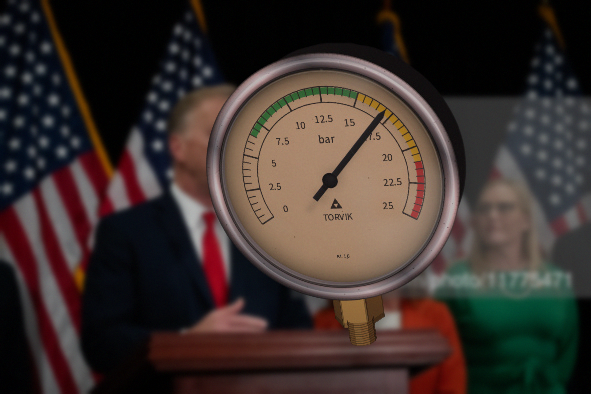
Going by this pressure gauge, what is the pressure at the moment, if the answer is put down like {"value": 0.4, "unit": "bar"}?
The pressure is {"value": 17, "unit": "bar"}
